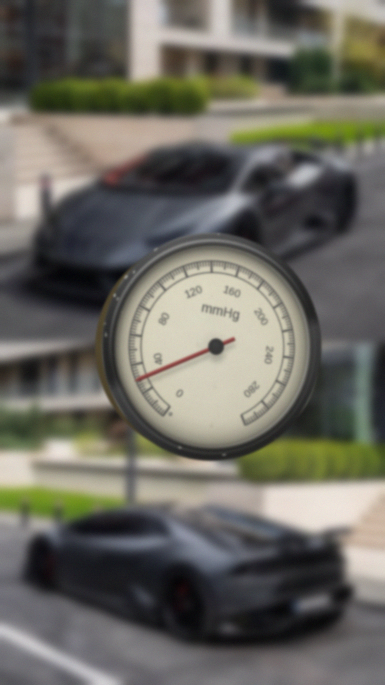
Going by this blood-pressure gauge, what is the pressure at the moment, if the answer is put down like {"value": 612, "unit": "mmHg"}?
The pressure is {"value": 30, "unit": "mmHg"}
